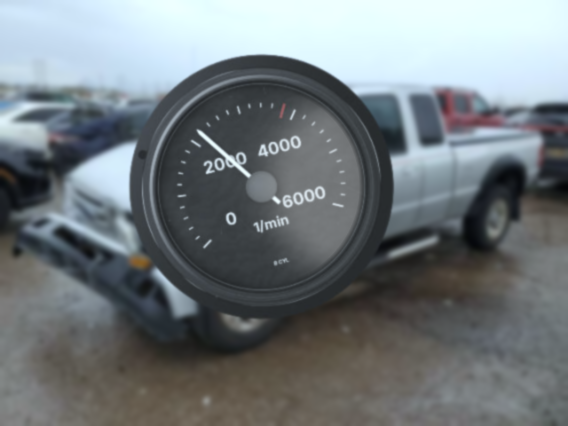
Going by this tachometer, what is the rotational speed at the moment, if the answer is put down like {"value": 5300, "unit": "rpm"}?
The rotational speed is {"value": 2200, "unit": "rpm"}
